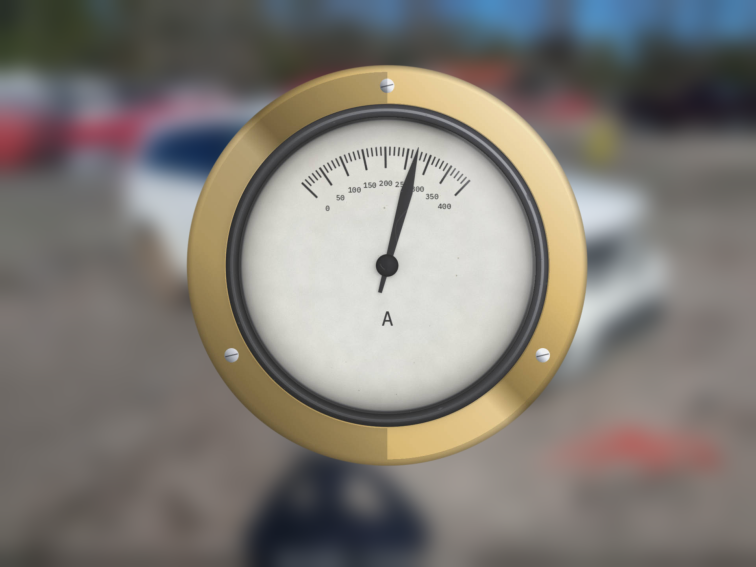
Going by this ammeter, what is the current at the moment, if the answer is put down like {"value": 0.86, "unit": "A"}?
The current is {"value": 270, "unit": "A"}
